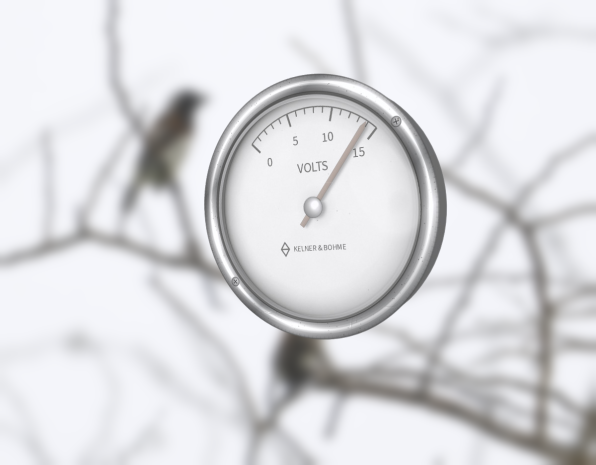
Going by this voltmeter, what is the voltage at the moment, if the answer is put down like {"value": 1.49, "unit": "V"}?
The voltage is {"value": 14, "unit": "V"}
